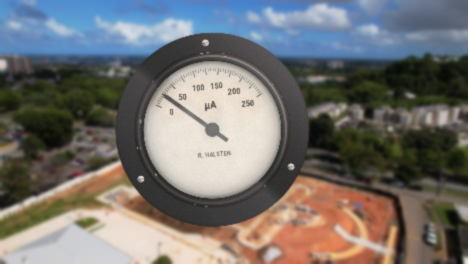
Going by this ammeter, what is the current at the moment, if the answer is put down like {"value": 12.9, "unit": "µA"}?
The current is {"value": 25, "unit": "µA"}
